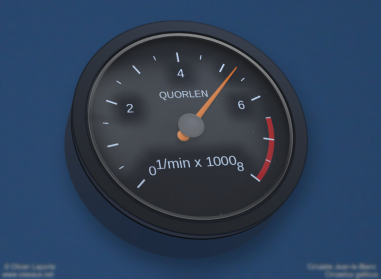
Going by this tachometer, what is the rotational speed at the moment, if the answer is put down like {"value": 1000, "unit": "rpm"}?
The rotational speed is {"value": 5250, "unit": "rpm"}
